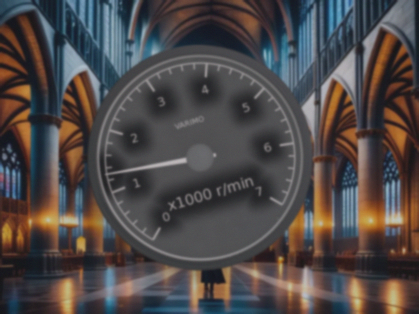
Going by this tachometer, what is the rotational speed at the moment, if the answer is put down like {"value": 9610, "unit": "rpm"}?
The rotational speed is {"value": 1300, "unit": "rpm"}
